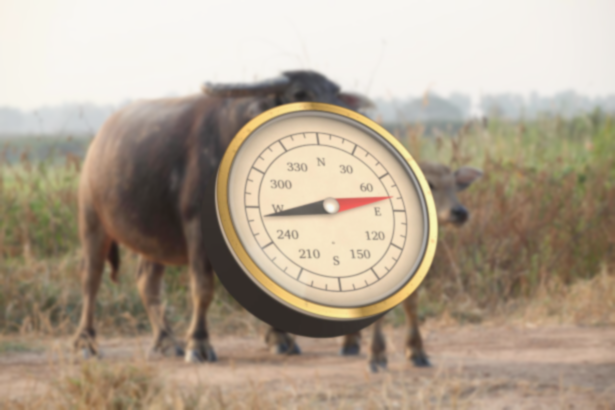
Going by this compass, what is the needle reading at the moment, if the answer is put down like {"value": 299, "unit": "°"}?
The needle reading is {"value": 80, "unit": "°"}
